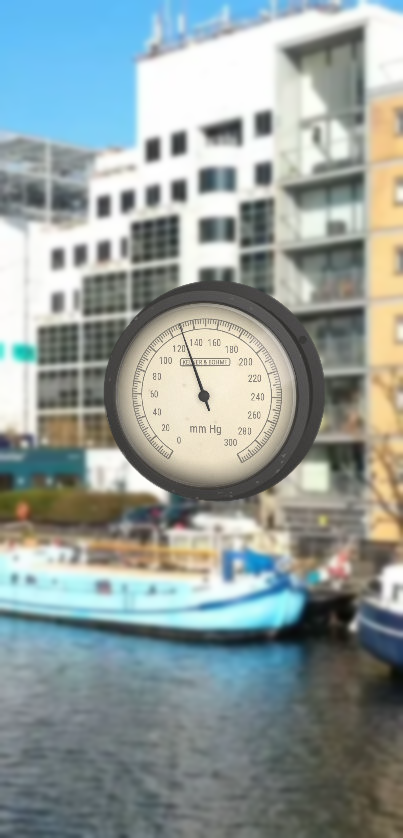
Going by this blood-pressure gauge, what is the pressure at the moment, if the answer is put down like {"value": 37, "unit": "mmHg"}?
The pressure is {"value": 130, "unit": "mmHg"}
